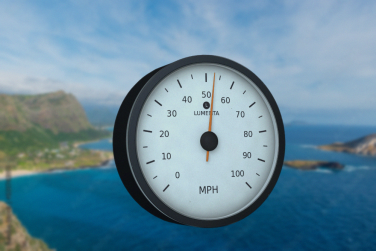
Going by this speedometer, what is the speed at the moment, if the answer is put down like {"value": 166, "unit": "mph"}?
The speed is {"value": 52.5, "unit": "mph"}
